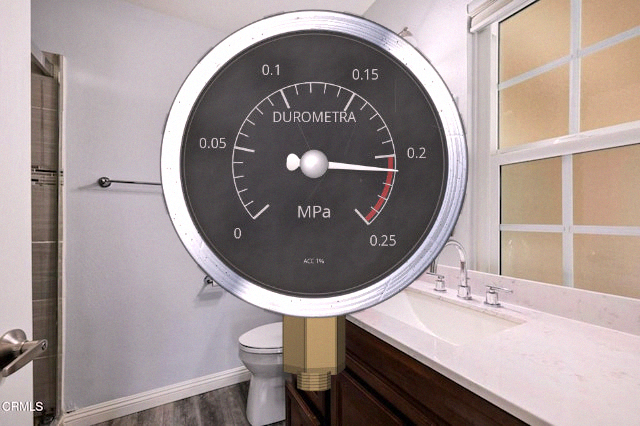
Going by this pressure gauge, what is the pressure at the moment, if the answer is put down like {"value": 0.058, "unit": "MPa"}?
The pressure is {"value": 0.21, "unit": "MPa"}
